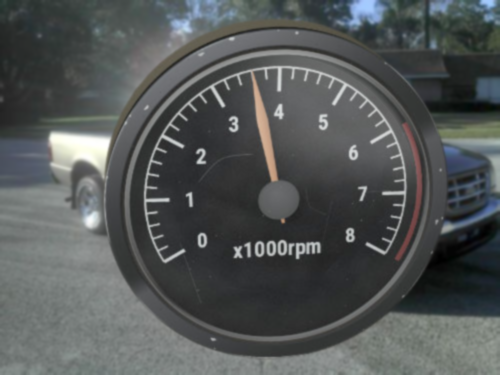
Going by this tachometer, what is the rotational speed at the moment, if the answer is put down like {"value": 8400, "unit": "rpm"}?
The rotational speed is {"value": 3600, "unit": "rpm"}
